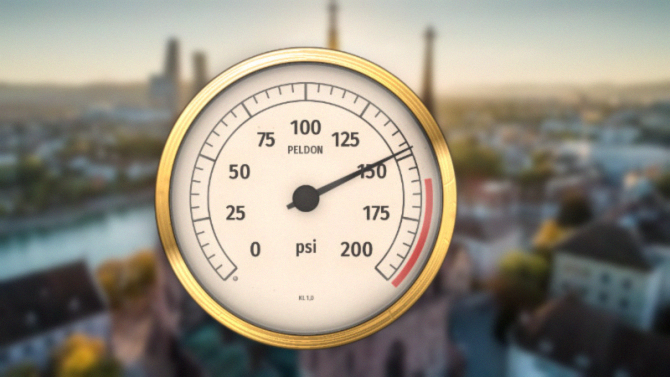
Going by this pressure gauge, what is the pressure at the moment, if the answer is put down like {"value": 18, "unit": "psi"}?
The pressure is {"value": 147.5, "unit": "psi"}
